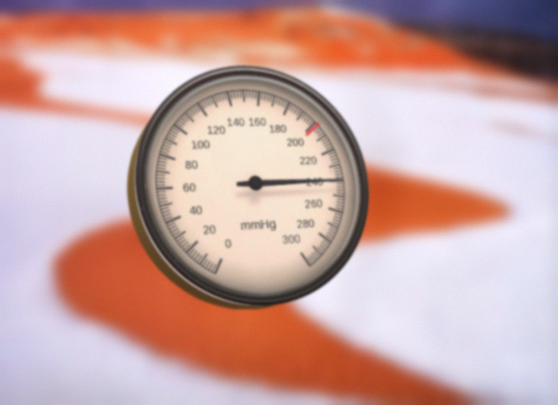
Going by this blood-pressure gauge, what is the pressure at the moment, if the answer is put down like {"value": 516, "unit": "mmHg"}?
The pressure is {"value": 240, "unit": "mmHg"}
